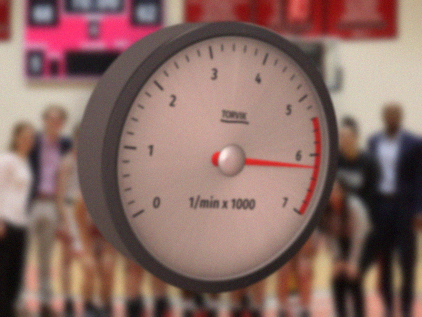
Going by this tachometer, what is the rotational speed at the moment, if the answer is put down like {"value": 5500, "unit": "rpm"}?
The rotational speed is {"value": 6200, "unit": "rpm"}
